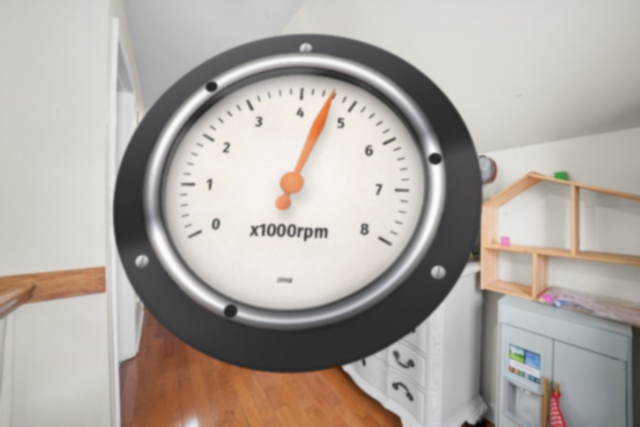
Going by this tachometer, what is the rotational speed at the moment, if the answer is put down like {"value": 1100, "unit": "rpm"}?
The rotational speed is {"value": 4600, "unit": "rpm"}
